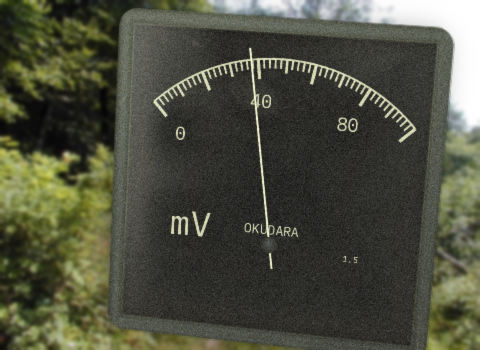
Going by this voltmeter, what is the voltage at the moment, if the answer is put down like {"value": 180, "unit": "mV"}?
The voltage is {"value": 38, "unit": "mV"}
